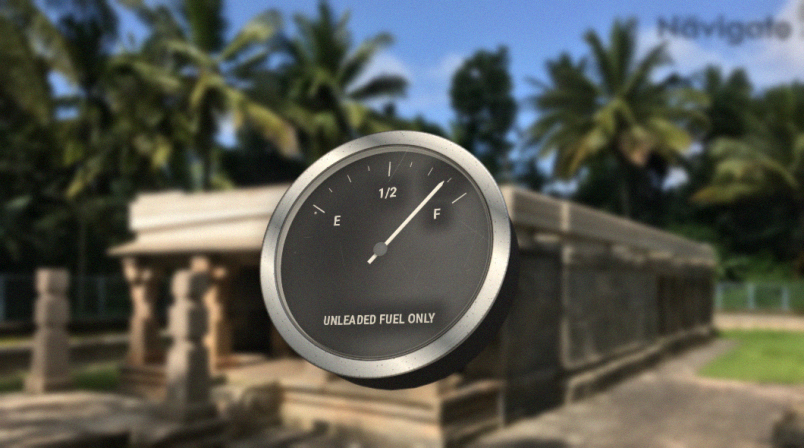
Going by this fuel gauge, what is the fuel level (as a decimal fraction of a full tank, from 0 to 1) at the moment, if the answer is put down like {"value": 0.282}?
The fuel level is {"value": 0.875}
